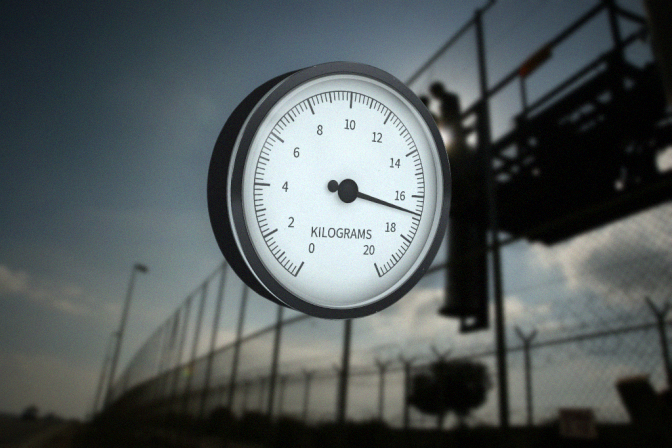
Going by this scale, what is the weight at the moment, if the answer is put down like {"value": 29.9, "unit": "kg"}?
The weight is {"value": 16.8, "unit": "kg"}
